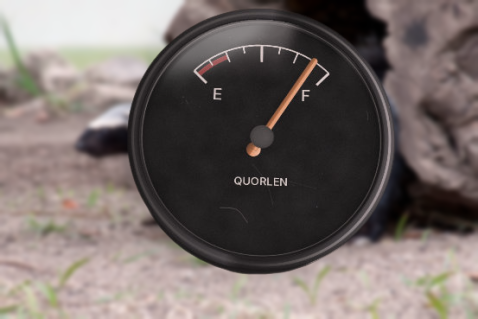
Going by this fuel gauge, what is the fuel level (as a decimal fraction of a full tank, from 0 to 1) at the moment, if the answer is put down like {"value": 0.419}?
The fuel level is {"value": 0.875}
